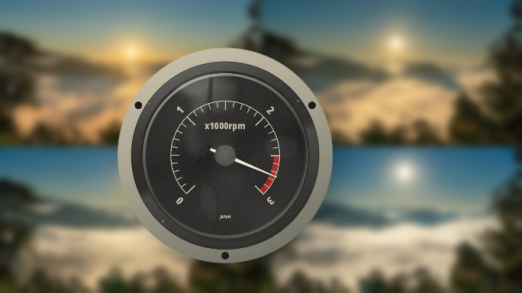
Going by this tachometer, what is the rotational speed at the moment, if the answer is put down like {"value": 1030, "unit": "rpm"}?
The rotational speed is {"value": 2750, "unit": "rpm"}
